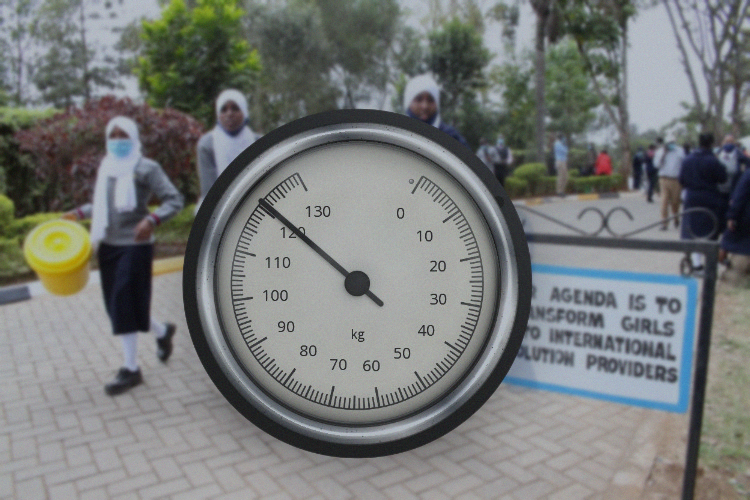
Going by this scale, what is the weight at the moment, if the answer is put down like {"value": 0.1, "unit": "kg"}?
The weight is {"value": 121, "unit": "kg"}
